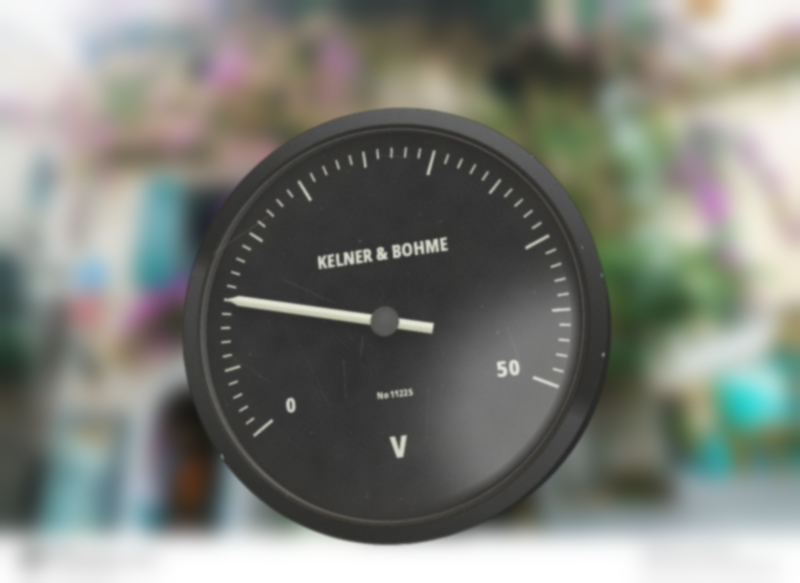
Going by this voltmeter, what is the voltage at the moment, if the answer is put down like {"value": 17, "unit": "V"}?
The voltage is {"value": 10, "unit": "V"}
